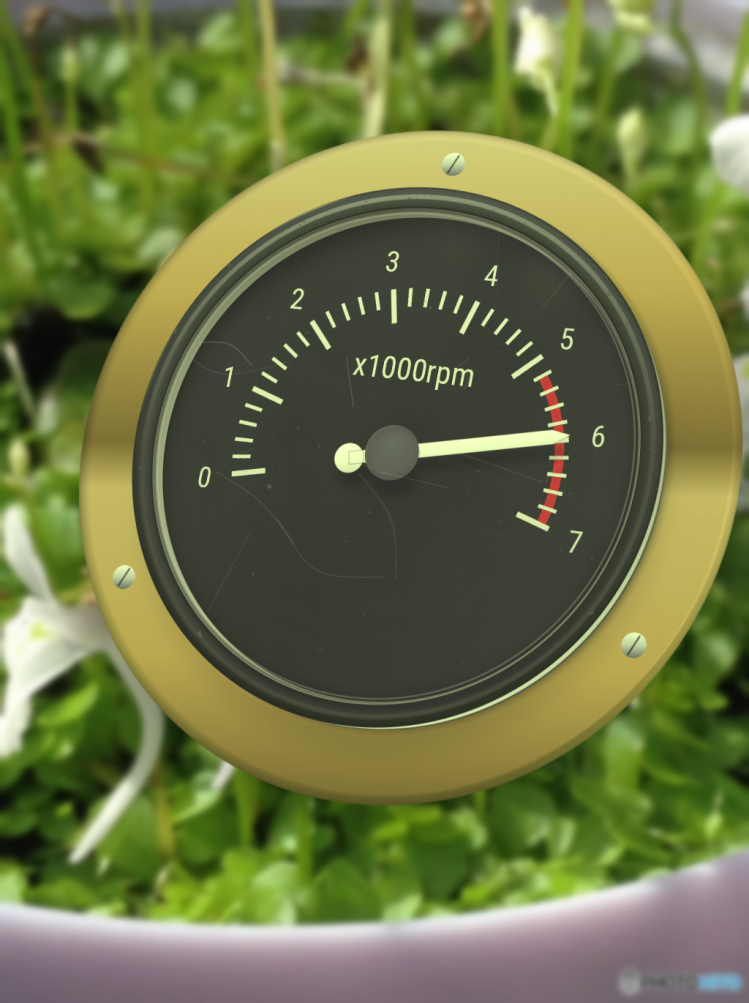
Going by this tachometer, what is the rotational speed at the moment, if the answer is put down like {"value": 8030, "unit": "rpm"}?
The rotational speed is {"value": 6000, "unit": "rpm"}
